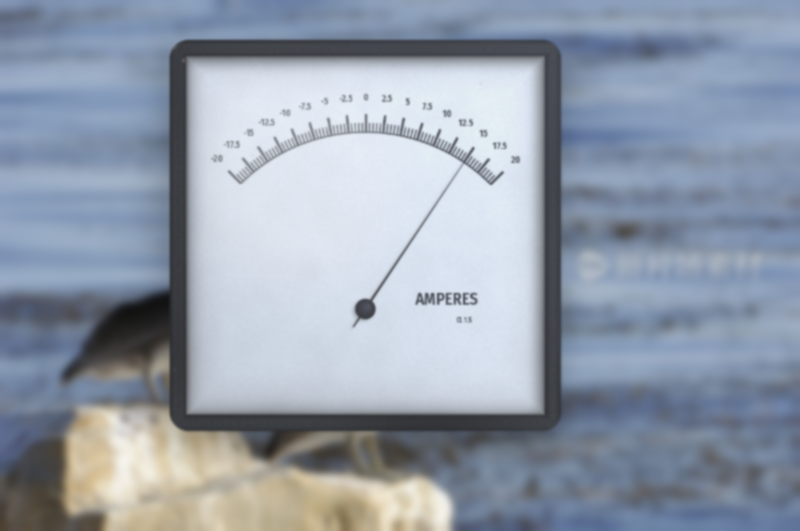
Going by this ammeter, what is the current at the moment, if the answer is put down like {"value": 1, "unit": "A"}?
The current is {"value": 15, "unit": "A"}
